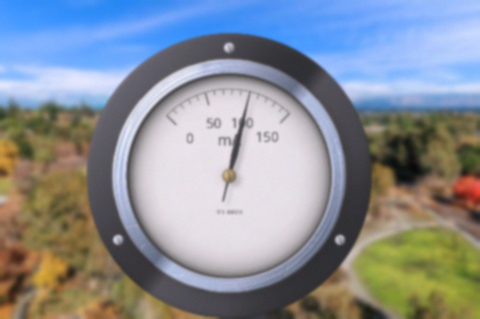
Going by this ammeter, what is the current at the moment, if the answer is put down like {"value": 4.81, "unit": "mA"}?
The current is {"value": 100, "unit": "mA"}
